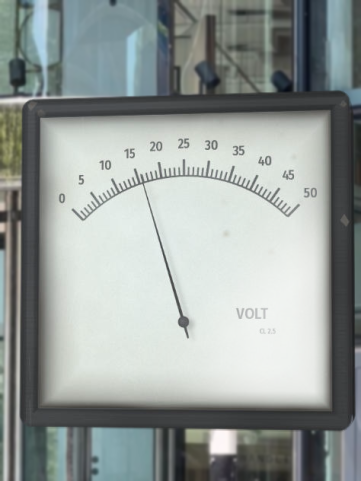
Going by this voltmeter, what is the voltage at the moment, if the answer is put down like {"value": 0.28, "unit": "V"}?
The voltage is {"value": 16, "unit": "V"}
